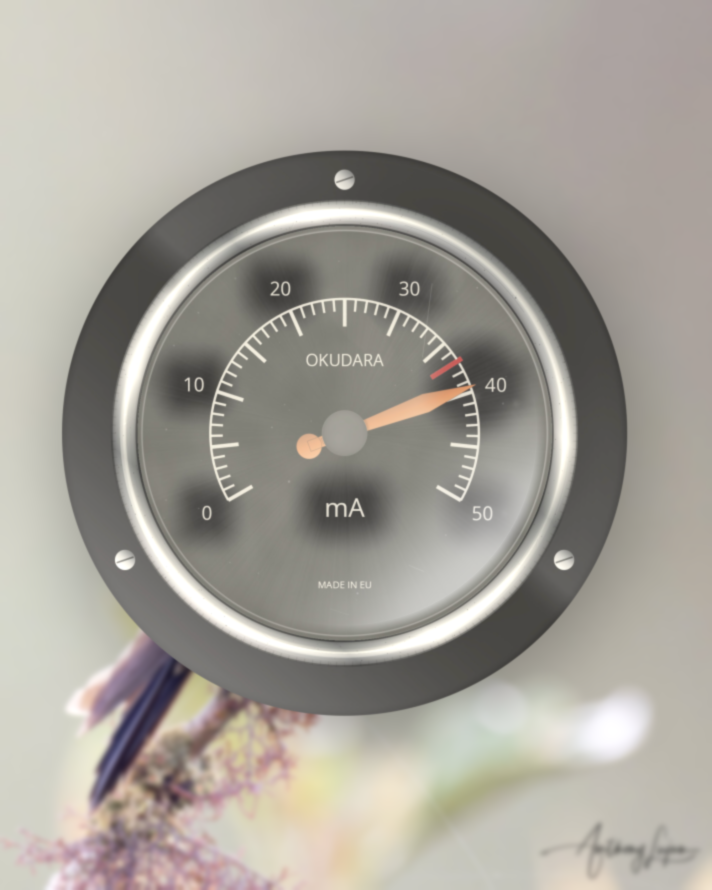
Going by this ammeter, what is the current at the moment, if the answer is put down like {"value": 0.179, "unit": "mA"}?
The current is {"value": 39.5, "unit": "mA"}
